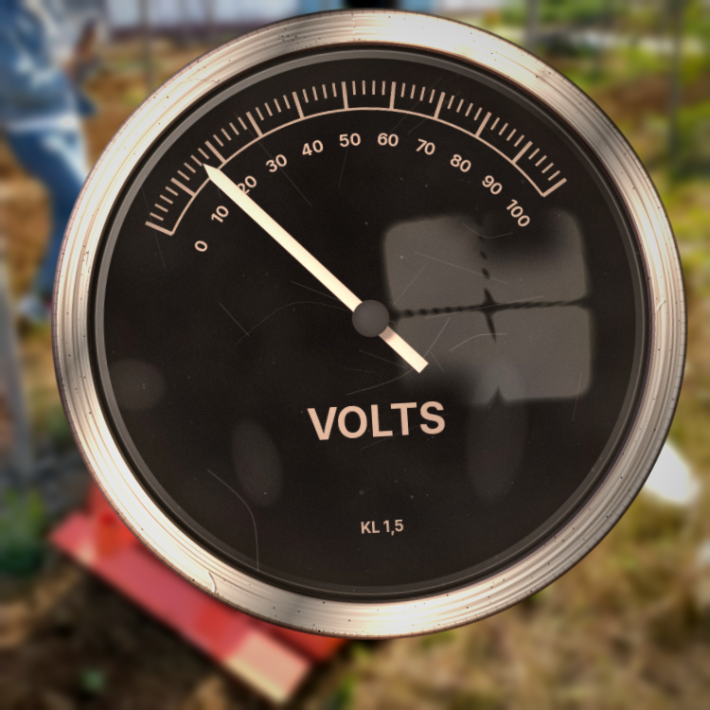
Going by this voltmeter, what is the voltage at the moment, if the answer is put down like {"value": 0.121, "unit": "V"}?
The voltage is {"value": 16, "unit": "V"}
